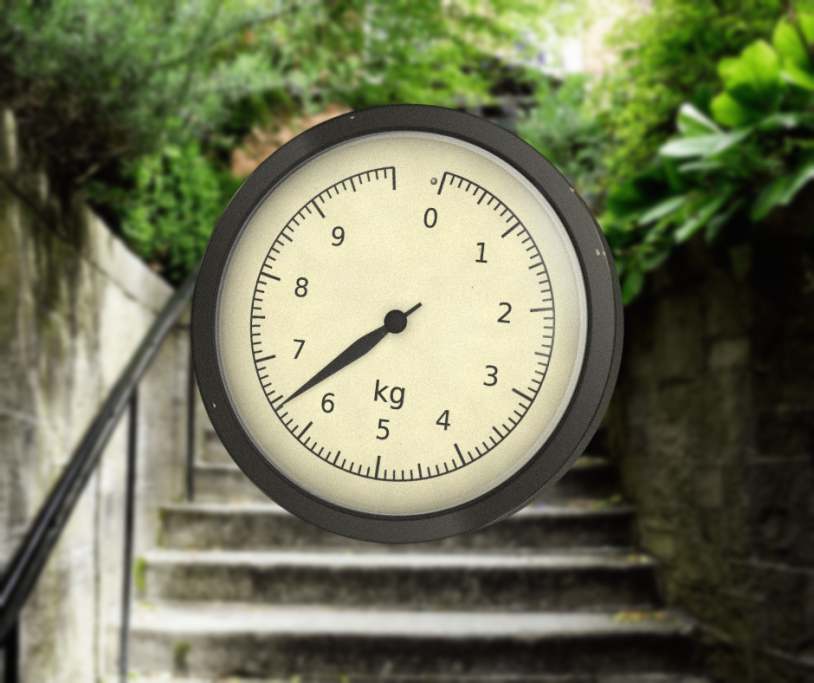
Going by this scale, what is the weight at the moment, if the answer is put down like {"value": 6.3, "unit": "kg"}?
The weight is {"value": 6.4, "unit": "kg"}
